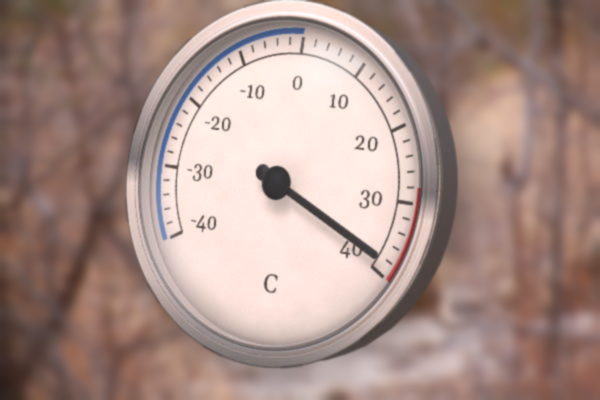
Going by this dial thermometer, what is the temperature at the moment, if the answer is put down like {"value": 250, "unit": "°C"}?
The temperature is {"value": 38, "unit": "°C"}
